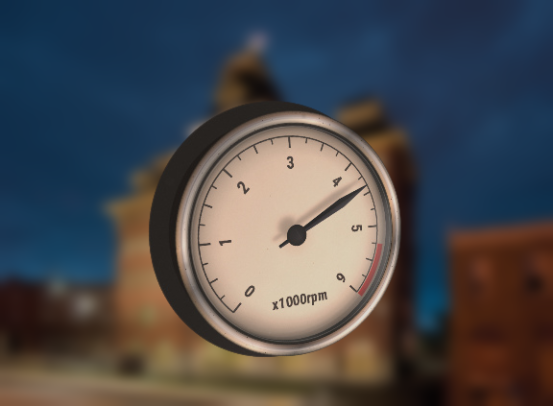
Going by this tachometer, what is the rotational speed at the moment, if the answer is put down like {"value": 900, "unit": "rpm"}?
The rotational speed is {"value": 4375, "unit": "rpm"}
